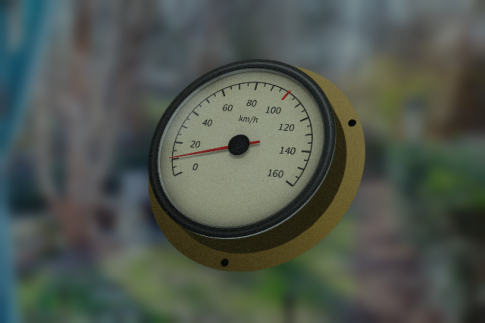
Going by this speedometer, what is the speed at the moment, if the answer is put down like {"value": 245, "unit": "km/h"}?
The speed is {"value": 10, "unit": "km/h"}
